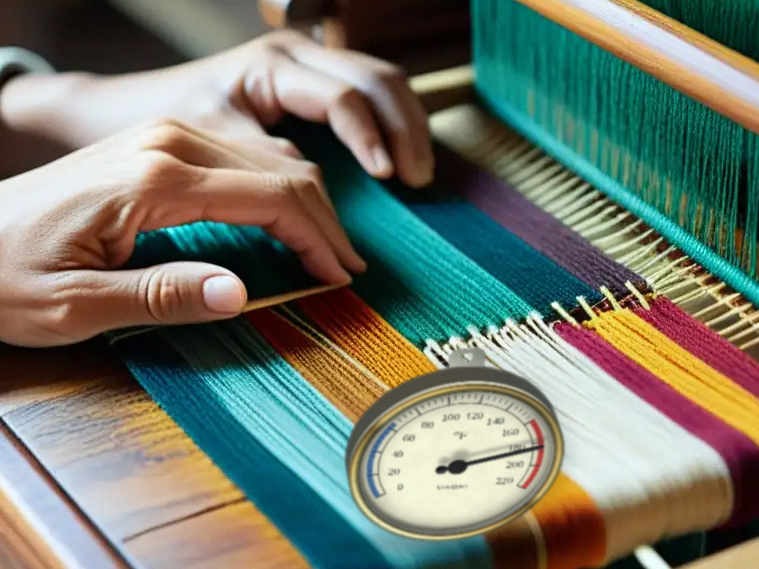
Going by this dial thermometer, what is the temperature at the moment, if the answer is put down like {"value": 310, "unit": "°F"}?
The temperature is {"value": 180, "unit": "°F"}
